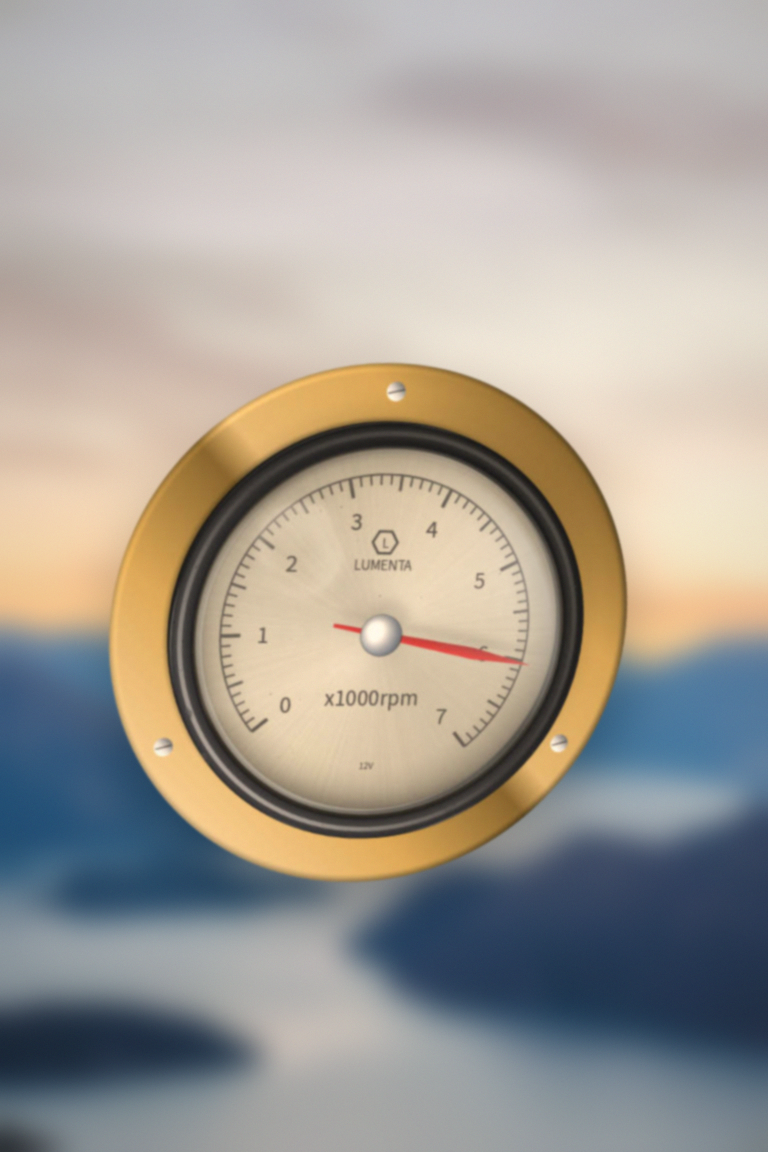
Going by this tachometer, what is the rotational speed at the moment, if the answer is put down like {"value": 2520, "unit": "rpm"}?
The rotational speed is {"value": 6000, "unit": "rpm"}
